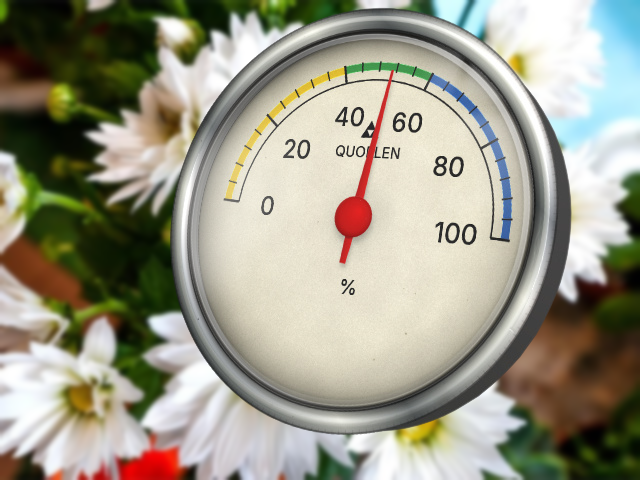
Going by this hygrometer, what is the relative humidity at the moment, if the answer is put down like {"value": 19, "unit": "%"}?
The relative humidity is {"value": 52, "unit": "%"}
